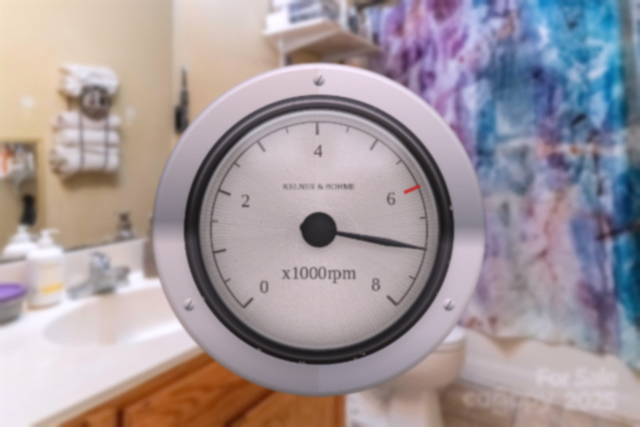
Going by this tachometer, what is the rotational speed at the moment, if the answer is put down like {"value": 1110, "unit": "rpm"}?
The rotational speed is {"value": 7000, "unit": "rpm"}
